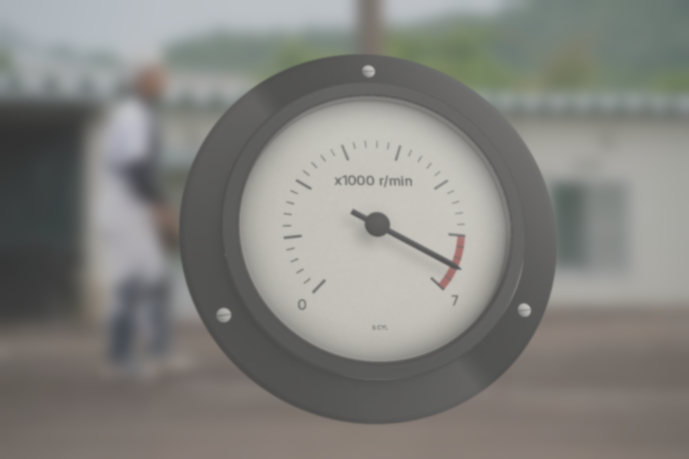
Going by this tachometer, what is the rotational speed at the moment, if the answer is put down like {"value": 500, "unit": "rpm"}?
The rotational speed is {"value": 6600, "unit": "rpm"}
